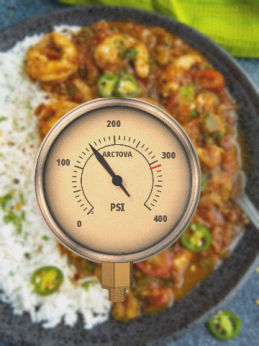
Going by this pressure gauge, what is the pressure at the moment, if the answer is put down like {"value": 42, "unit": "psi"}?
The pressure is {"value": 150, "unit": "psi"}
